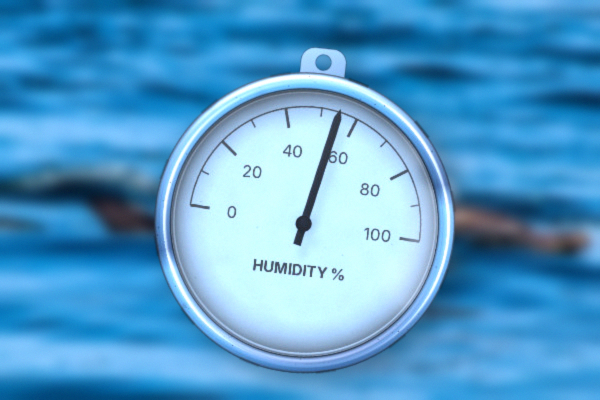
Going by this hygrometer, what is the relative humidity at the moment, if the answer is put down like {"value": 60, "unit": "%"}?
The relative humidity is {"value": 55, "unit": "%"}
